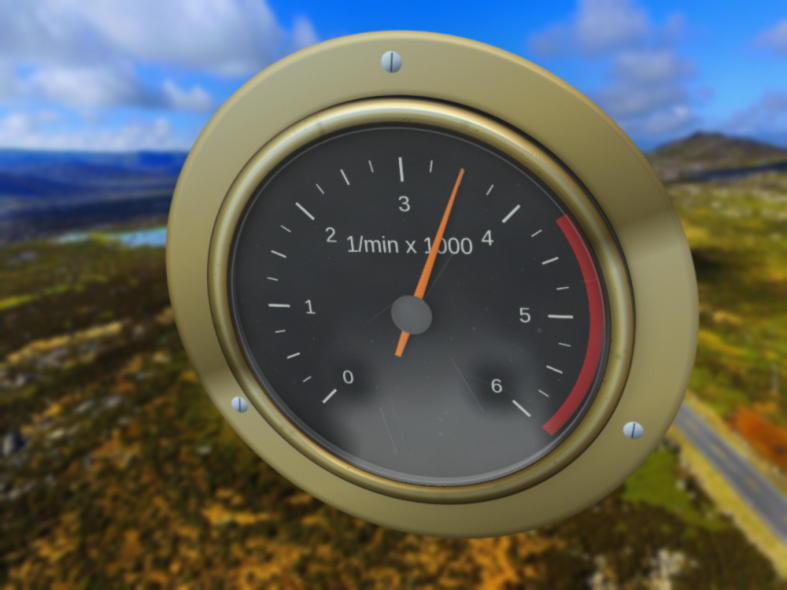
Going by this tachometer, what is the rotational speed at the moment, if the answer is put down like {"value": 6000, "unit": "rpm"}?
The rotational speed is {"value": 3500, "unit": "rpm"}
